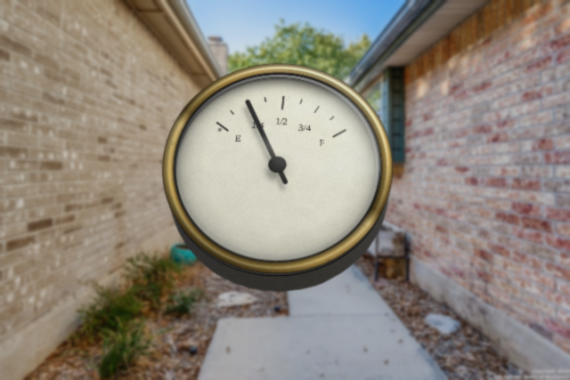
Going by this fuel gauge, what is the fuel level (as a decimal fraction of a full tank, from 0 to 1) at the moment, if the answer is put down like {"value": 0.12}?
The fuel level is {"value": 0.25}
